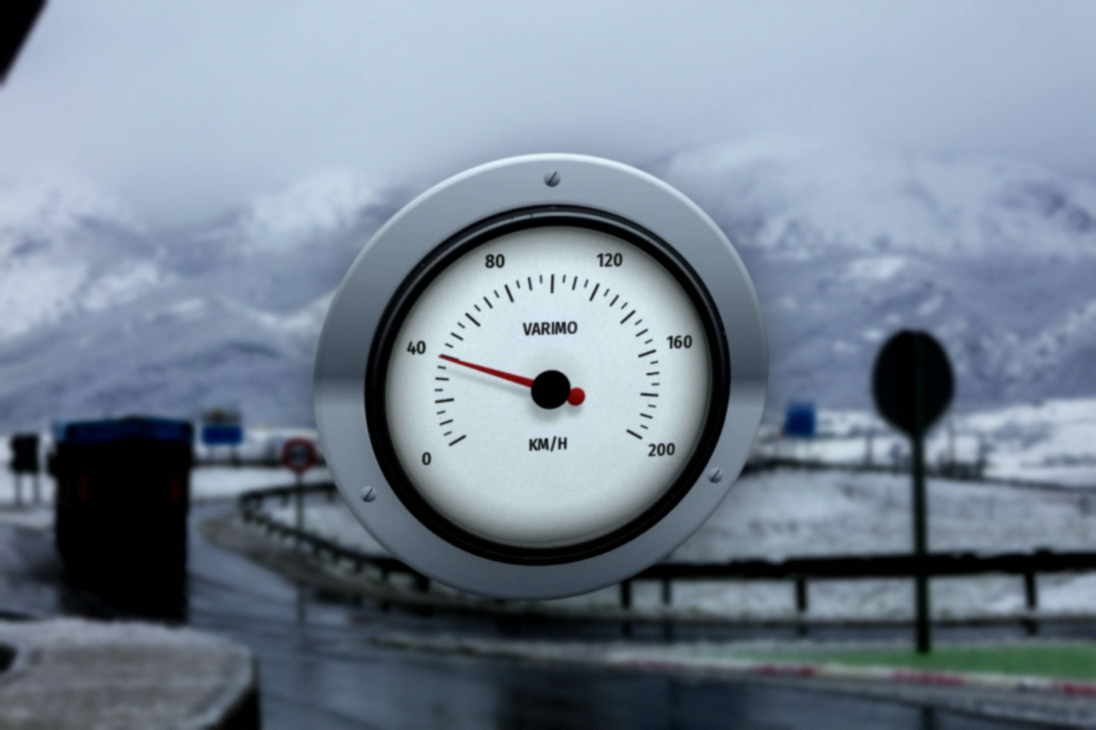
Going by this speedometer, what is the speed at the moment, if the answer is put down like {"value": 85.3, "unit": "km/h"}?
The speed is {"value": 40, "unit": "km/h"}
